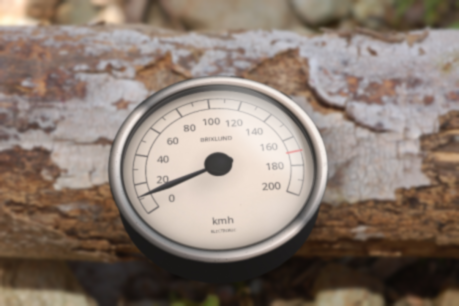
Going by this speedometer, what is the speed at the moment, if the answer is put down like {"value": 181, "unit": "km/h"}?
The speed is {"value": 10, "unit": "km/h"}
